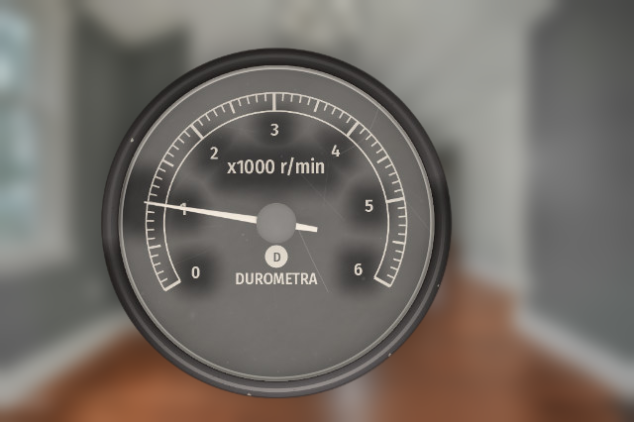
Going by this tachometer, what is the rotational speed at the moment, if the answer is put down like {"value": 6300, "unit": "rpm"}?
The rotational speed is {"value": 1000, "unit": "rpm"}
